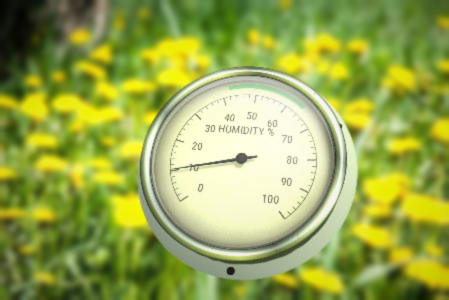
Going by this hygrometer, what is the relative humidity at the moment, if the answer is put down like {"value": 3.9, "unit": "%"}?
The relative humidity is {"value": 10, "unit": "%"}
